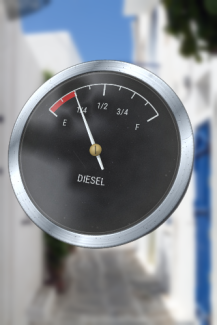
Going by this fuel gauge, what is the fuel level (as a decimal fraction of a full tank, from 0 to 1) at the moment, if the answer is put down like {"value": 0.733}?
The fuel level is {"value": 0.25}
